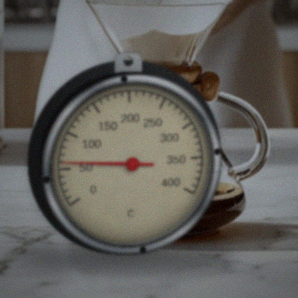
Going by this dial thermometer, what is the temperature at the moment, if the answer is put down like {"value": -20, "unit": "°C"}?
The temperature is {"value": 60, "unit": "°C"}
